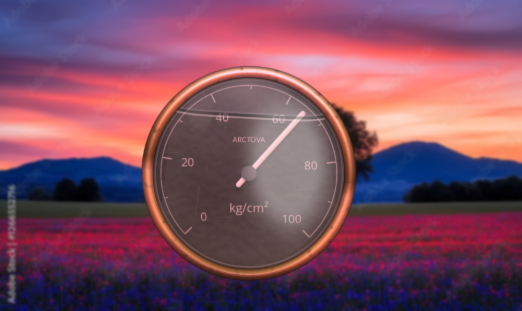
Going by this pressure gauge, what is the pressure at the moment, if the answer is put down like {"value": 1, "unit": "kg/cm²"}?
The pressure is {"value": 65, "unit": "kg/cm²"}
